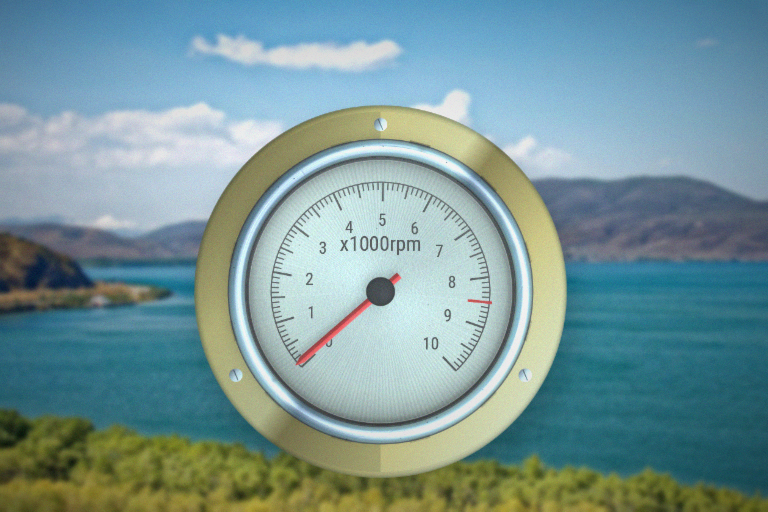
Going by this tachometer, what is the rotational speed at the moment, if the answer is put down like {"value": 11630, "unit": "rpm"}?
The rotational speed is {"value": 100, "unit": "rpm"}
